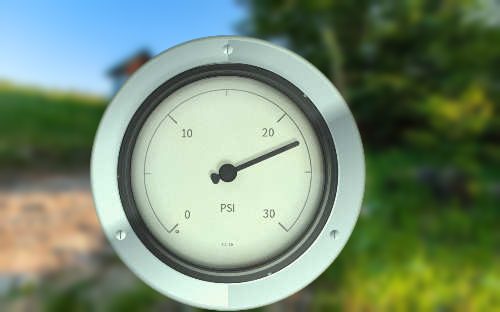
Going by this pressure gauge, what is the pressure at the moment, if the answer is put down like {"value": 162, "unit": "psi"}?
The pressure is {"value": 22.5, "unit": "psi"}
